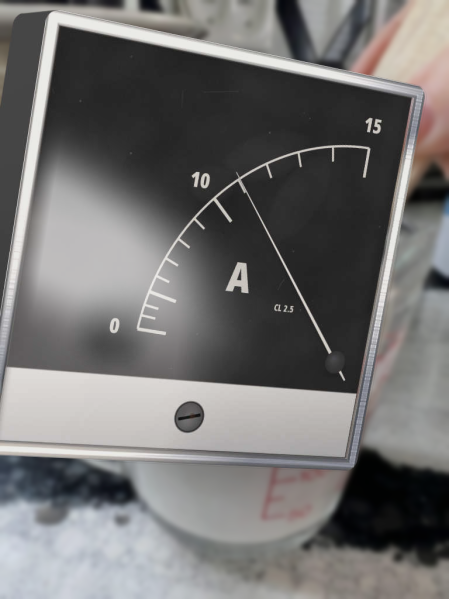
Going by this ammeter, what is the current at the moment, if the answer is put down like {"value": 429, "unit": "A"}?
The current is {"value": 11, "unit": "A"}
